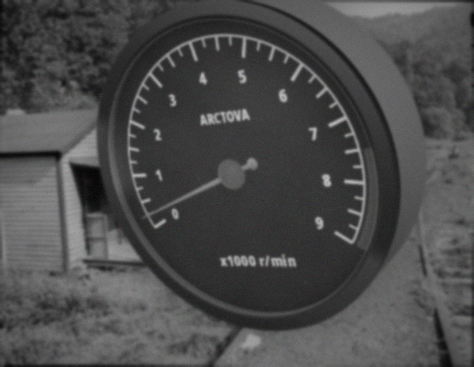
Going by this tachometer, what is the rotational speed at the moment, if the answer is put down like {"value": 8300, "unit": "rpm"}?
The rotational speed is {"value": 250, "unit": "rpm"}
